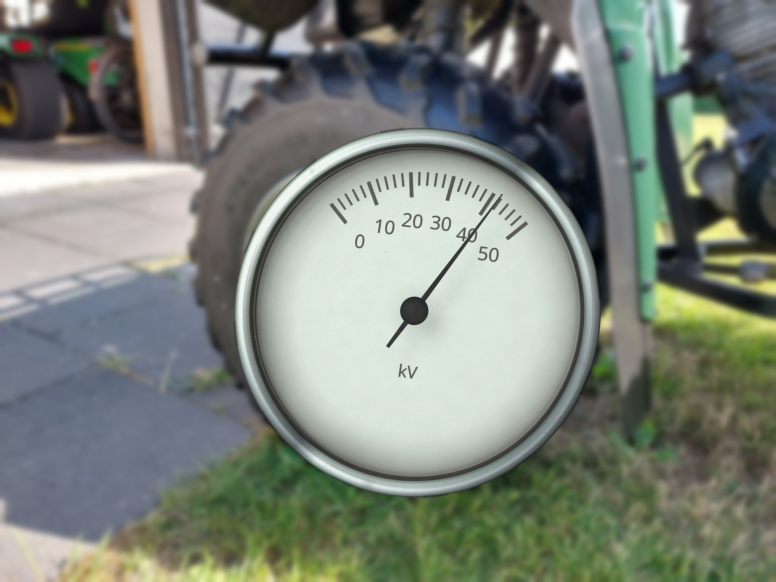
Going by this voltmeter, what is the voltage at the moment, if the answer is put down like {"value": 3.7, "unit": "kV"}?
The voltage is {"value": 42, "unit": "kV"}
